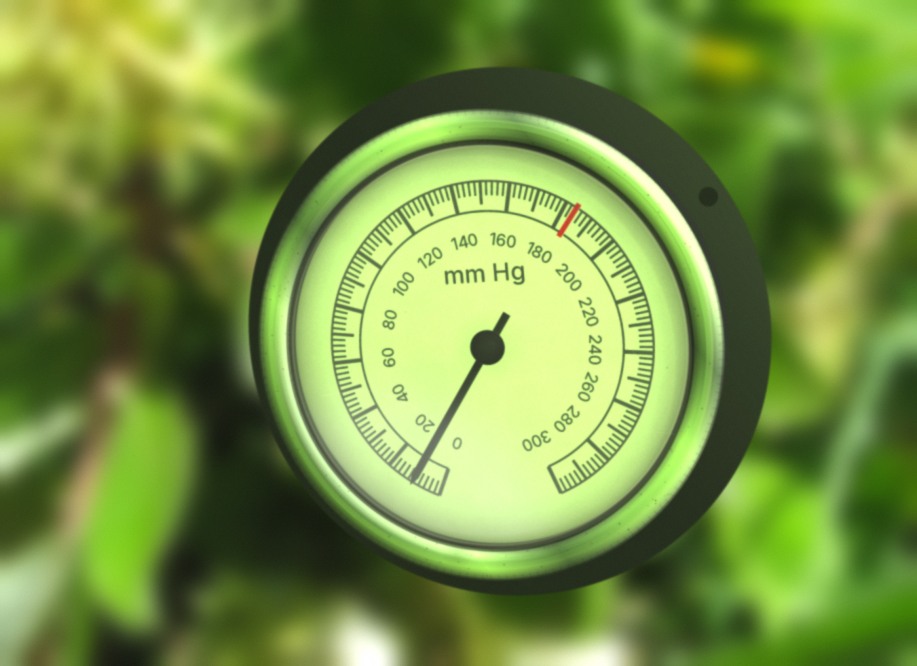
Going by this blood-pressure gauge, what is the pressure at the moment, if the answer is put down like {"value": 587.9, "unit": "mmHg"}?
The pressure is {"value": 10, "unit": "mmHg"}
